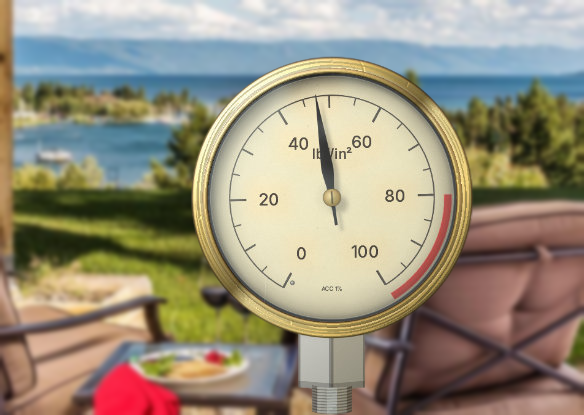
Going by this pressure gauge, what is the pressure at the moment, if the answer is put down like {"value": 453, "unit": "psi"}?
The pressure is {"value": 47.5, "unit": "psi"}
